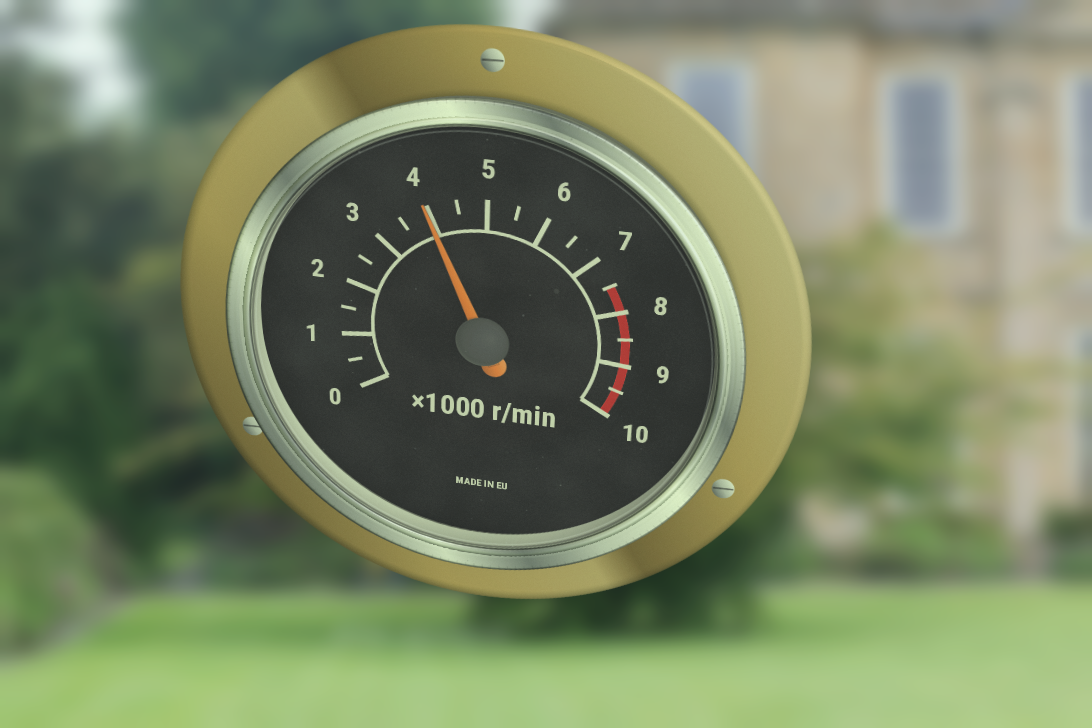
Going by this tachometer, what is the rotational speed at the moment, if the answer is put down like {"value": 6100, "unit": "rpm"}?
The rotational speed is {"value": 4000, "unit": "rpm"}
